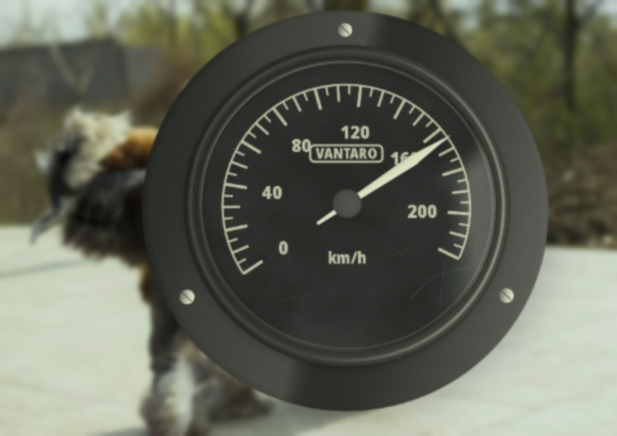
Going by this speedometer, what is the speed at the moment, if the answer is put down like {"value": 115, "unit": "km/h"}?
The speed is {"value": 165, "unit": "km/h"}
